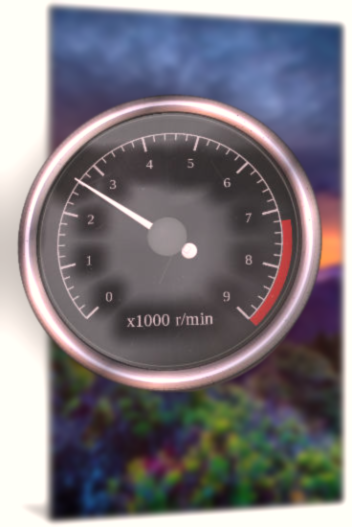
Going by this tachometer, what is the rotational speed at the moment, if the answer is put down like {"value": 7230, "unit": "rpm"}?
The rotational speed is {"value": 2600, "unit": "rpm"}
